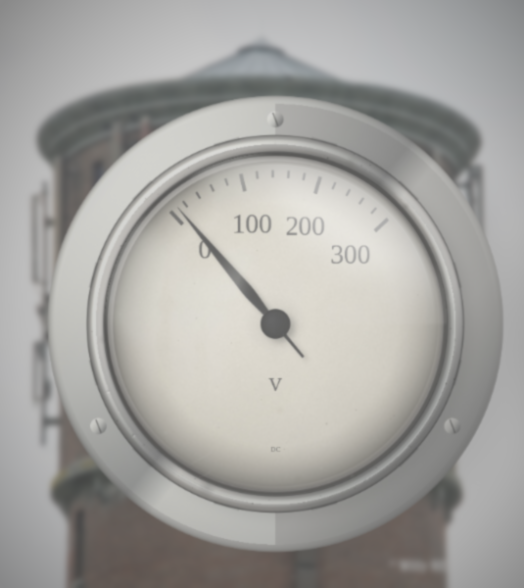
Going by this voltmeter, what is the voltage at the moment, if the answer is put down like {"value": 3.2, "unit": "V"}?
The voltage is {"value": 10, "unit": "V"}
